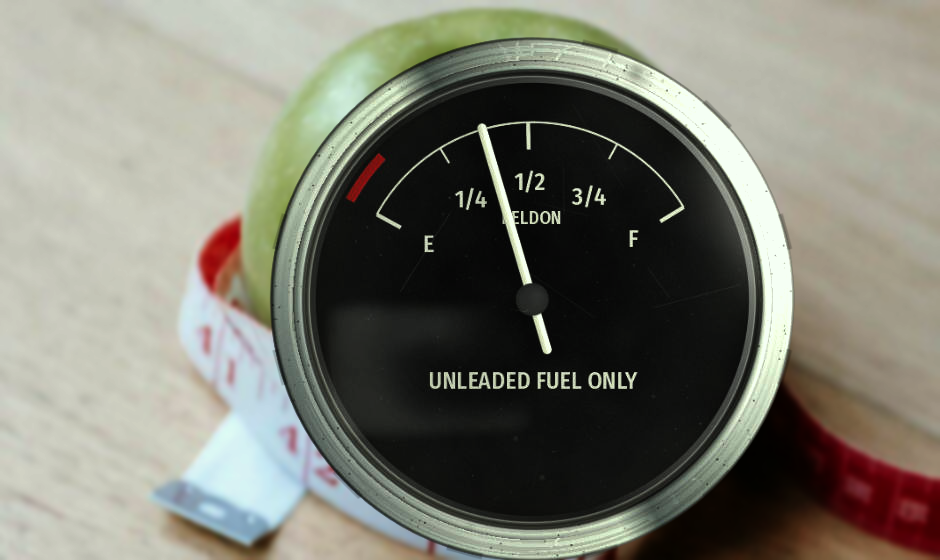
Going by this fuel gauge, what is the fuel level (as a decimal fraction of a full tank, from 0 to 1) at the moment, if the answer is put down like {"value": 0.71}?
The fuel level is {"value": 0.375}
